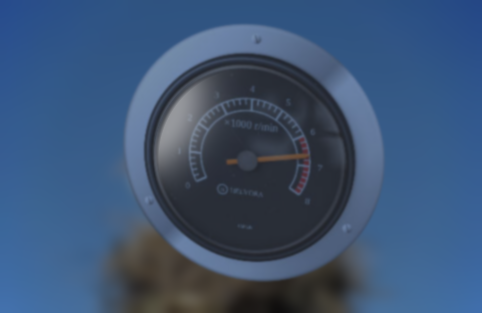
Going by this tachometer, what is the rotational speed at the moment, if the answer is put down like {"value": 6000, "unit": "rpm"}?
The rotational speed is {"value": 6600, "unit": "rpm"}
